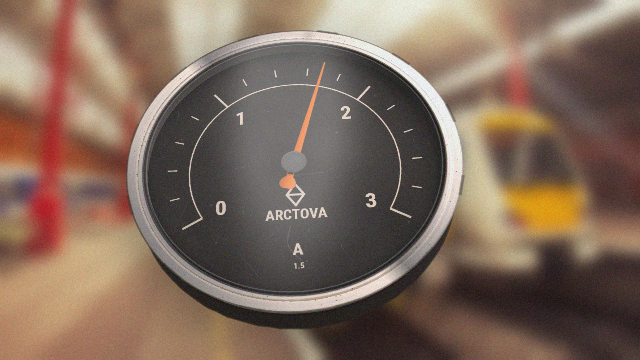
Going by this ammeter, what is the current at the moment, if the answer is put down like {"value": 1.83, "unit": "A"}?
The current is {"value": 1.7, "unit": "A"}
